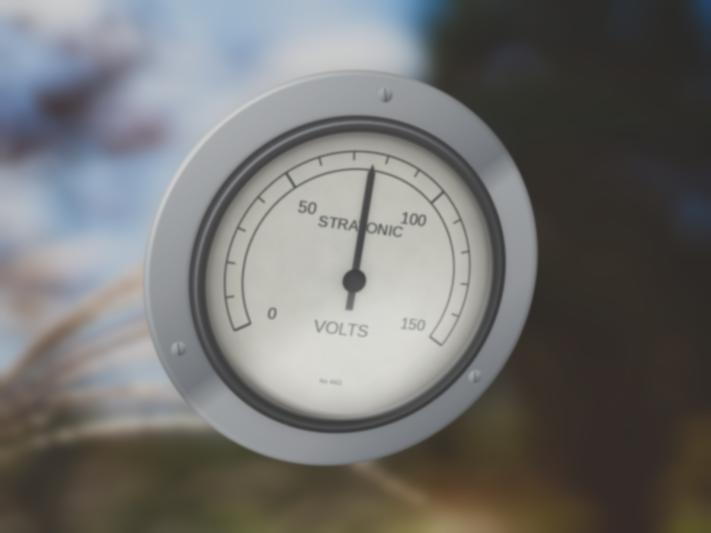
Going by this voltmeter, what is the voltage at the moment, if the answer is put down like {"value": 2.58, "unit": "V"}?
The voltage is {"value": 75, "unit": "V"}
